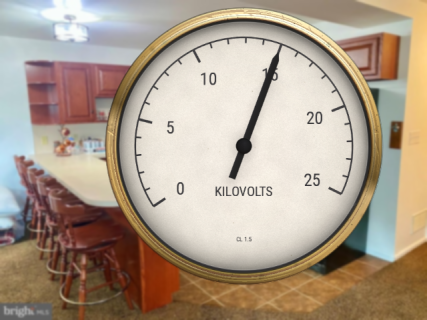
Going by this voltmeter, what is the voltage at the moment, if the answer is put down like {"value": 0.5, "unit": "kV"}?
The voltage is {"value": 15, "unit": "kV"}
